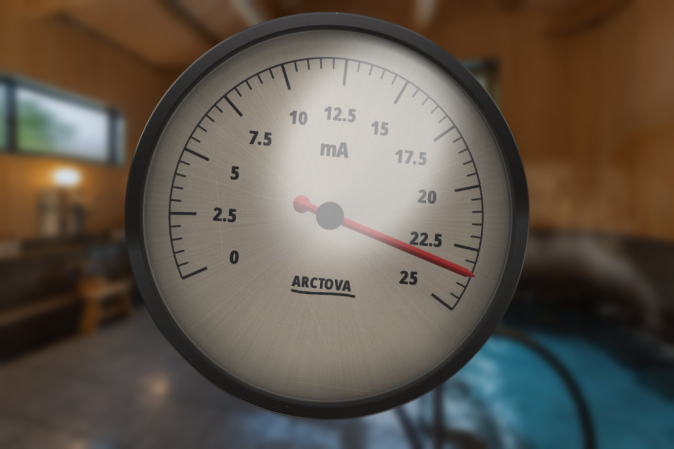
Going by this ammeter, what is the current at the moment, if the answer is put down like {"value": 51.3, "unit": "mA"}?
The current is {"value": 23.5, "unit": "mA"}
